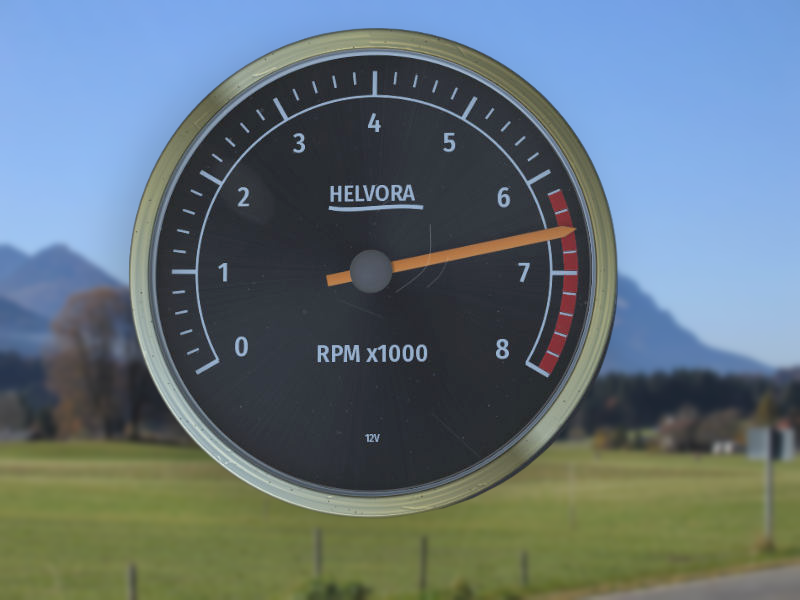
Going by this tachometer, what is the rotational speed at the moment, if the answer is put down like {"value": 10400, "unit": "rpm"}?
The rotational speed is {"value": 6600, "unit": "rpm"}
